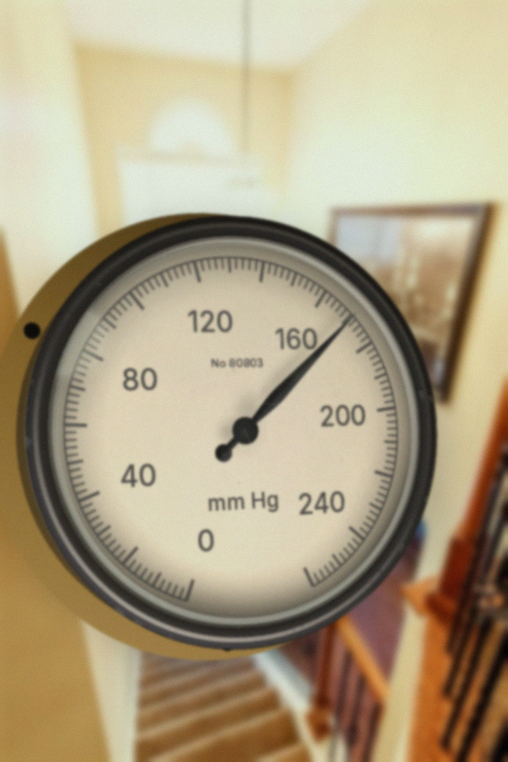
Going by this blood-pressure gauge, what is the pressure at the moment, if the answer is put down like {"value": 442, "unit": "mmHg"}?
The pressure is {"value": 170, "unit": "mmHg"}
